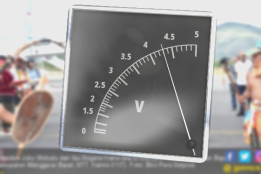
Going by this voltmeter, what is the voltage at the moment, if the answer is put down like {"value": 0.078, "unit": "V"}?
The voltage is {"value": 4.3, "unit": "V"}
